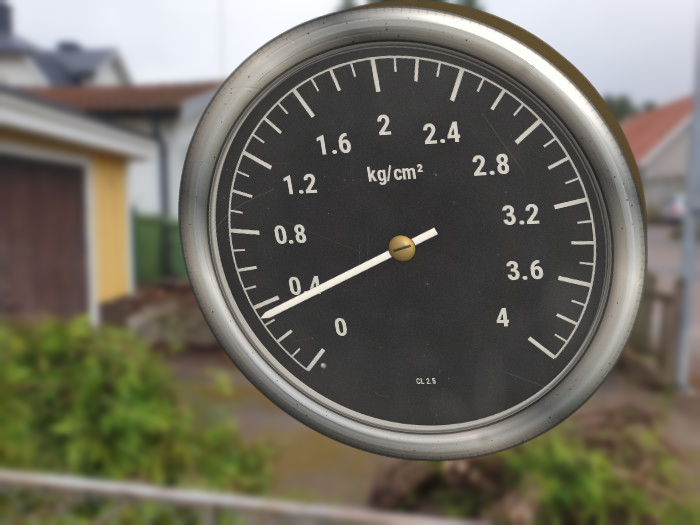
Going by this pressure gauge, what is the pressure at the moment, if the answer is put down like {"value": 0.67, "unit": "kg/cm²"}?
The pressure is {"value": 0.35, "unit": "kg/cm²"}
